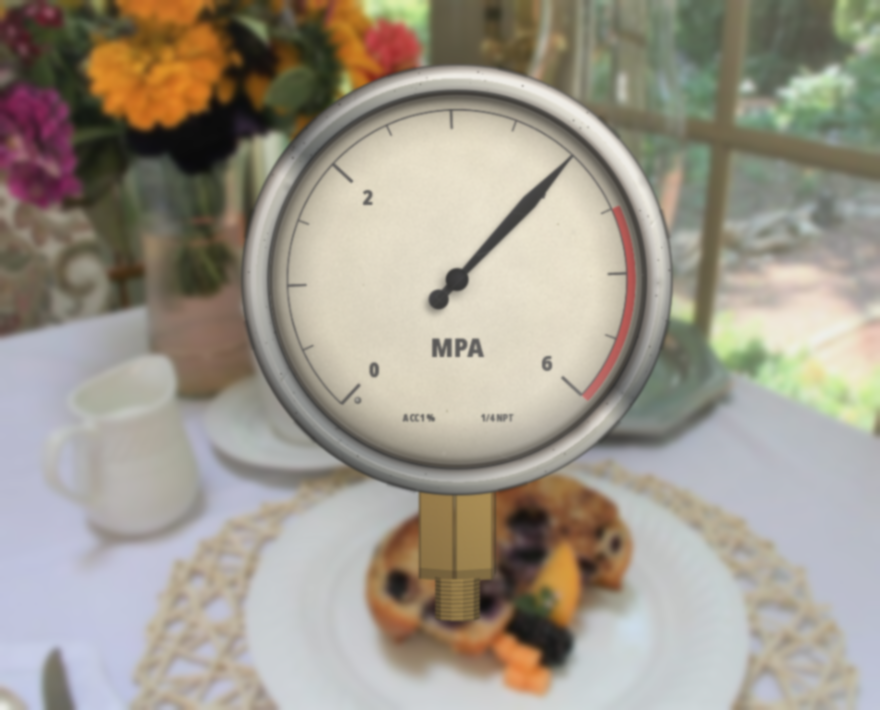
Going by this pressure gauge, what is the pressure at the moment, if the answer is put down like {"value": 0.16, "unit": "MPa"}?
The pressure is {"value": 4, "unit": "MPa"}
